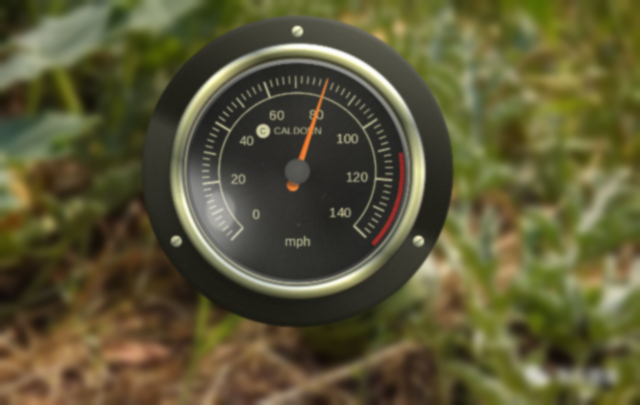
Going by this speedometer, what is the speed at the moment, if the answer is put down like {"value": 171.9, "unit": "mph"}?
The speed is {"value": 80, "unit": "mph"}
